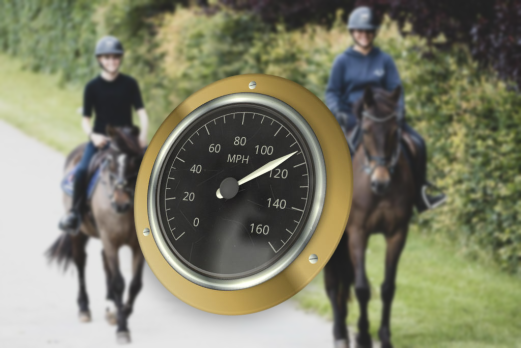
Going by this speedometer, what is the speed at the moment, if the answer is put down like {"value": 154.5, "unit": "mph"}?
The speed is {"value": 115, "unit": "mph"}
